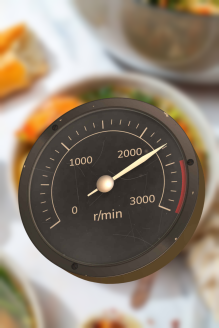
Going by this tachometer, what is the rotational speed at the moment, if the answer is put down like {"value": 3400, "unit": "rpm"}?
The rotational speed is {"value": 2300, "unit": "rpm"}
